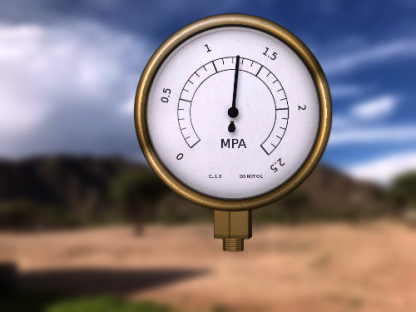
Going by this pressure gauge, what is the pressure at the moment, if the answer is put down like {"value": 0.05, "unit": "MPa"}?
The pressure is {"value": 1.25, "unit": "MPa"}
